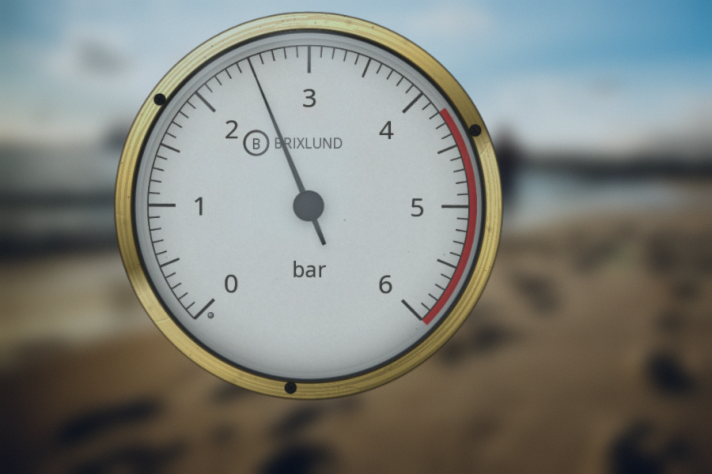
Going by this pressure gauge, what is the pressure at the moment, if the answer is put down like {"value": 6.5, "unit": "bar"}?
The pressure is {"value": 2.5, "unit": "bar"}
